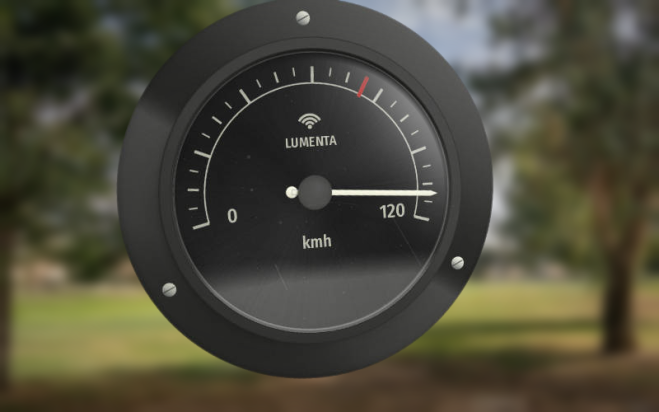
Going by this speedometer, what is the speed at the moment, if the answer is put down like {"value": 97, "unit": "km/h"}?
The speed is {"value": 112.5, "unit": "km/h"}
